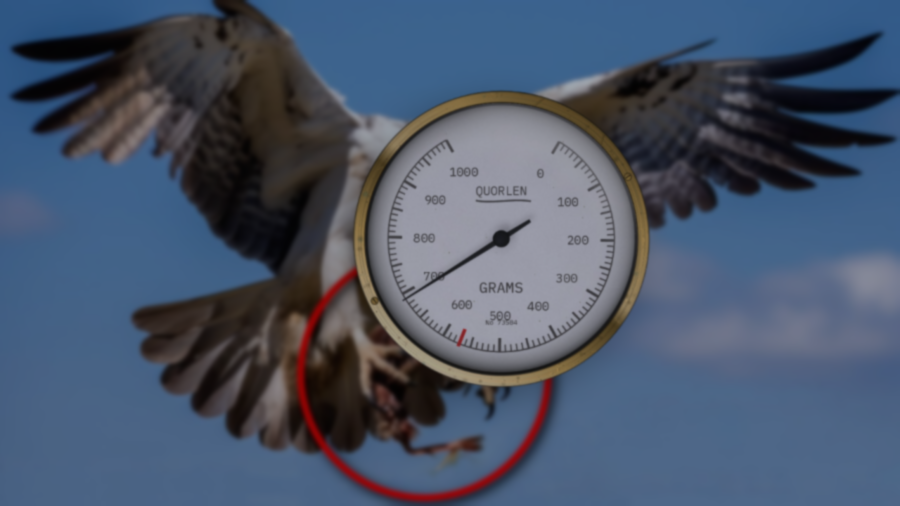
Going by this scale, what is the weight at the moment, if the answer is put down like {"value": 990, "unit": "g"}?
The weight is {"value": 690, "unit": "g"}
